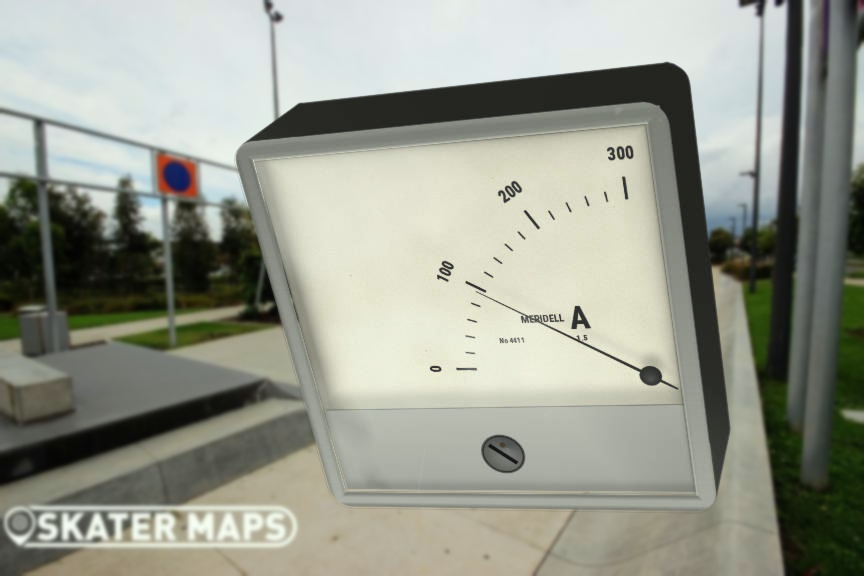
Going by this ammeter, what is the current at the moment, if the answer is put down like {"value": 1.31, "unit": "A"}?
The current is {"value": 100, "unit": "A"}
